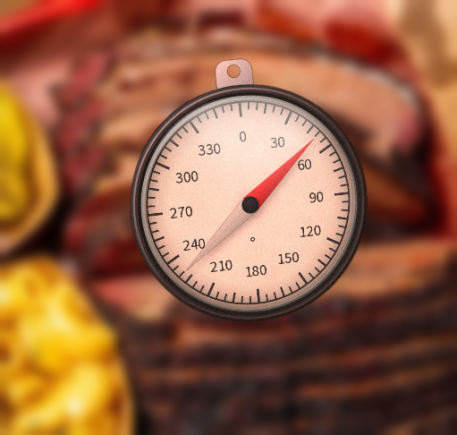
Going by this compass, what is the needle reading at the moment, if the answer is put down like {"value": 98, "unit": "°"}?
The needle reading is {"value": 50, "unit": "°"}
